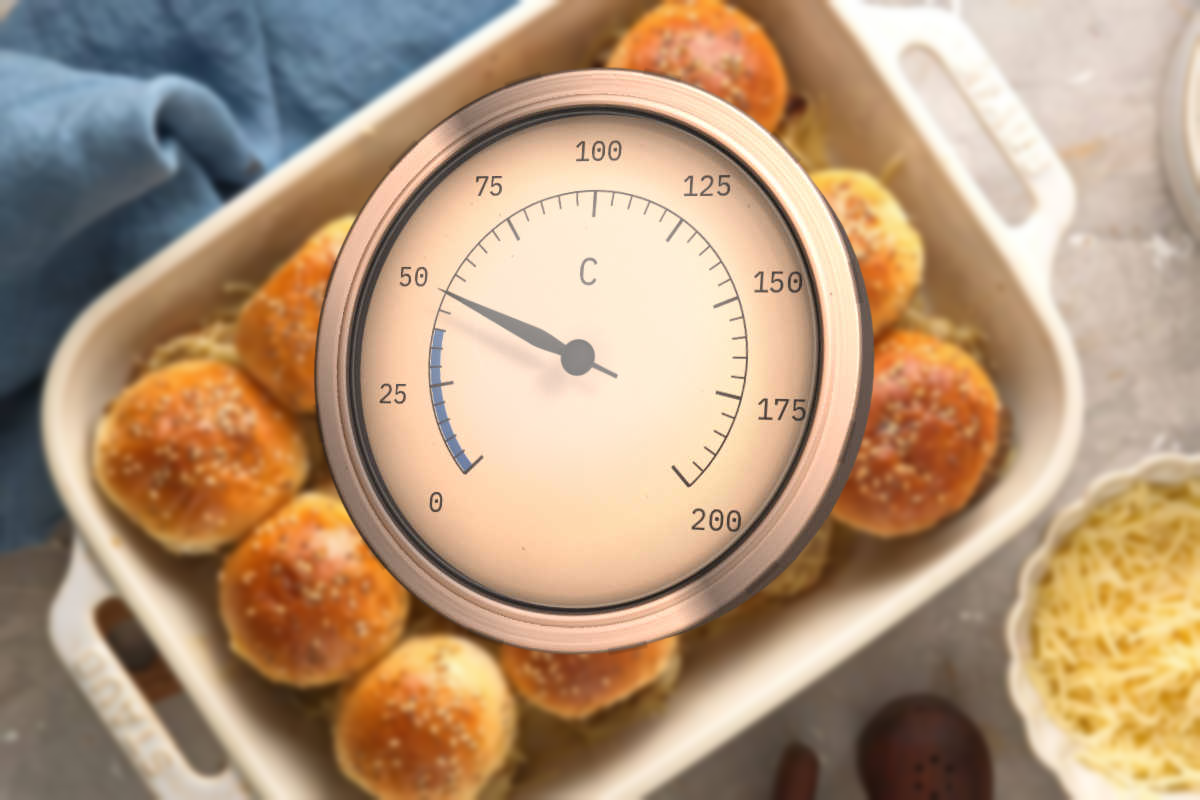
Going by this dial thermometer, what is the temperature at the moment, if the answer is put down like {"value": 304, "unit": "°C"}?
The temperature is {"value": 50, "unit": "°C"}
